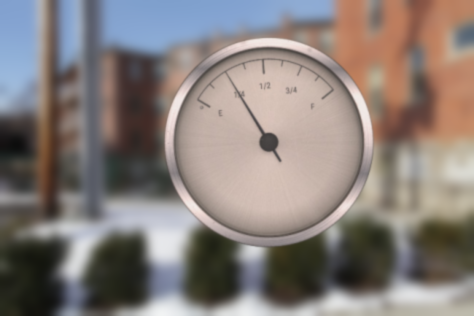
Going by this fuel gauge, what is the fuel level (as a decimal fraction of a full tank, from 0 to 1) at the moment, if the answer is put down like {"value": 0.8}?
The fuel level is {"value": 0.25}
